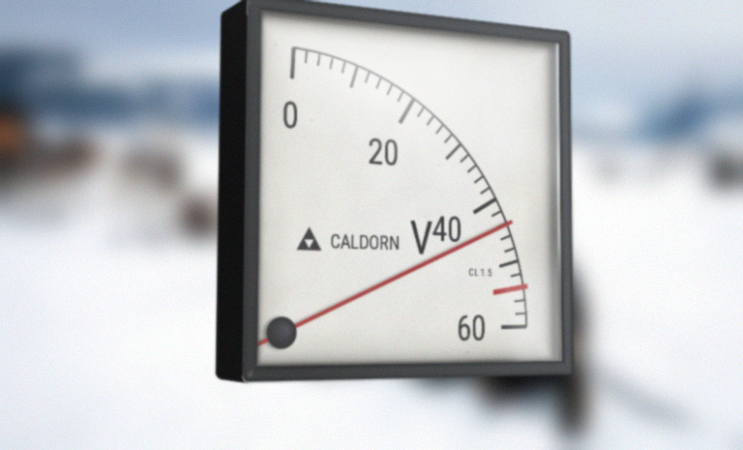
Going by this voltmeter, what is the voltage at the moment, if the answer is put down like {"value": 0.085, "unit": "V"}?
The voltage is {"value": 44, "unit": "V"}
